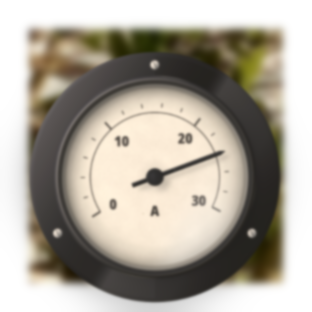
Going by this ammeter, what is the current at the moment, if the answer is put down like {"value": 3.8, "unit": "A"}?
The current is {"value": 24, "unit": "A"}
